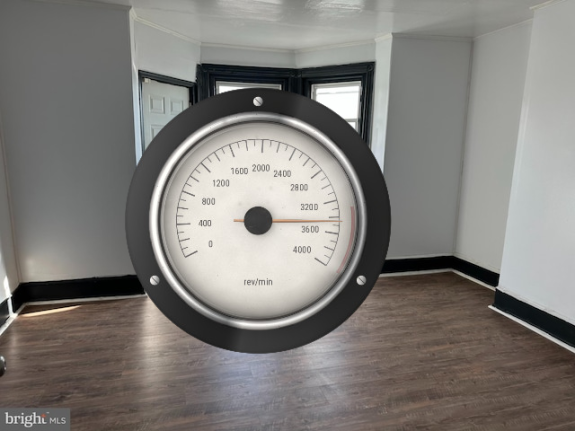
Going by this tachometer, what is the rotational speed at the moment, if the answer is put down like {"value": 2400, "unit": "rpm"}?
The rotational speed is {"value": 3450, "unit": "rpm"}
